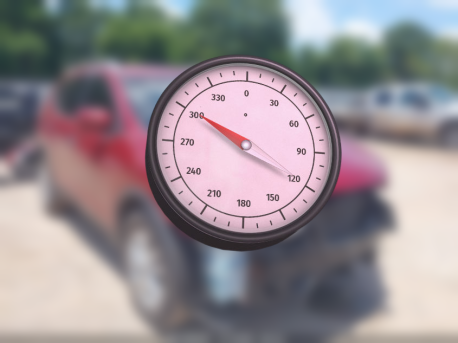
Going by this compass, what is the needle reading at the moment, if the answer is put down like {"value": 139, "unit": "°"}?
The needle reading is {"value": 300, "unit": "°"}
